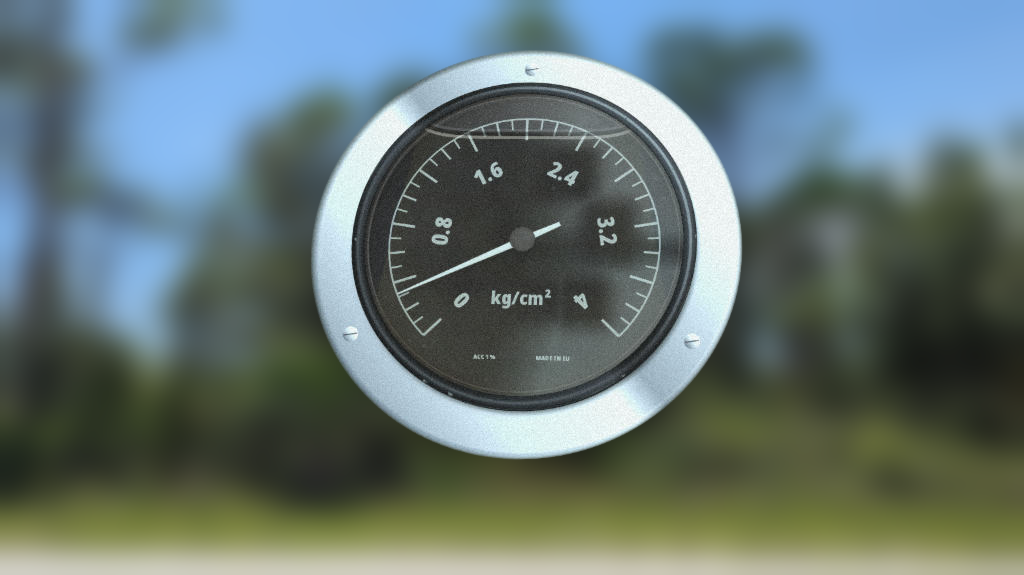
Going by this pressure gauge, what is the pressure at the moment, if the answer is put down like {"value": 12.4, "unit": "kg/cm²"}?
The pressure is {"value": 0.3, "unit": "kg/cm²"}
